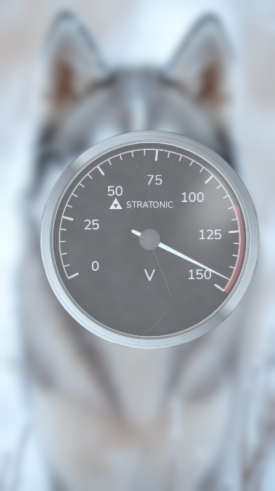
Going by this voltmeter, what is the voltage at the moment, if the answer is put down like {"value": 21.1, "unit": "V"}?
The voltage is {"value": 145, "unit": "V"}
